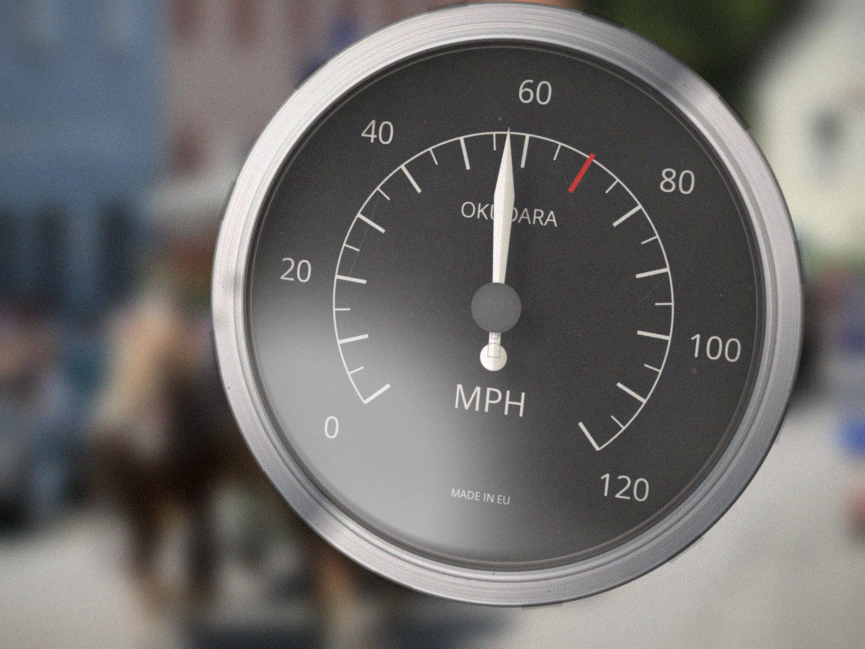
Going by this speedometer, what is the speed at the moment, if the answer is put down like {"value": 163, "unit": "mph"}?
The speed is {"value": 57.5, "unit": "mph"}
